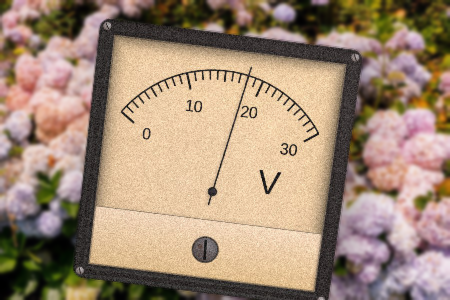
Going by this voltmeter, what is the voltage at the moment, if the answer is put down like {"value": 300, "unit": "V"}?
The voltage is {"value": 18, "unit": "V"}
